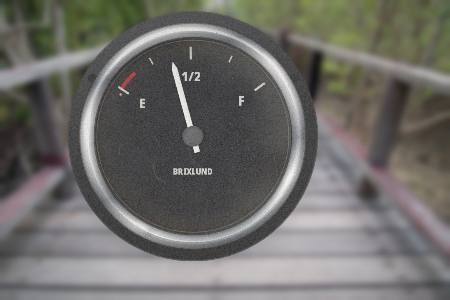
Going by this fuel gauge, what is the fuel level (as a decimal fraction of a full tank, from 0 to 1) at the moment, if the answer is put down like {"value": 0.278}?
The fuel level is {"value": 0.375}
